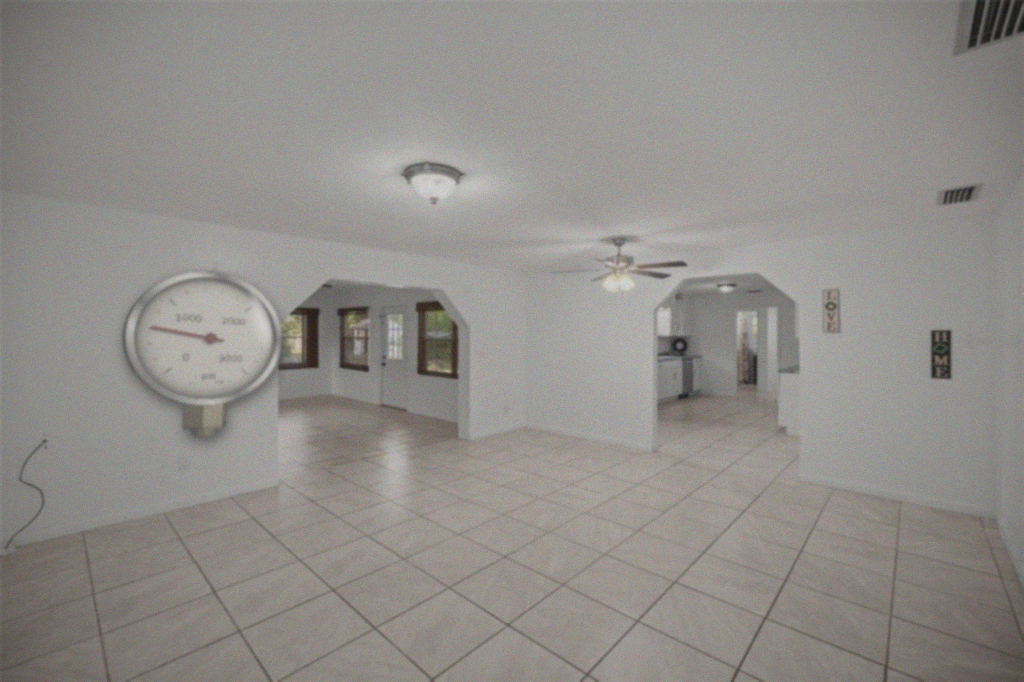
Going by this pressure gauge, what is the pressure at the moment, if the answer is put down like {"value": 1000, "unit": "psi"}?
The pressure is {"value": 600, "unit": "psi"}
